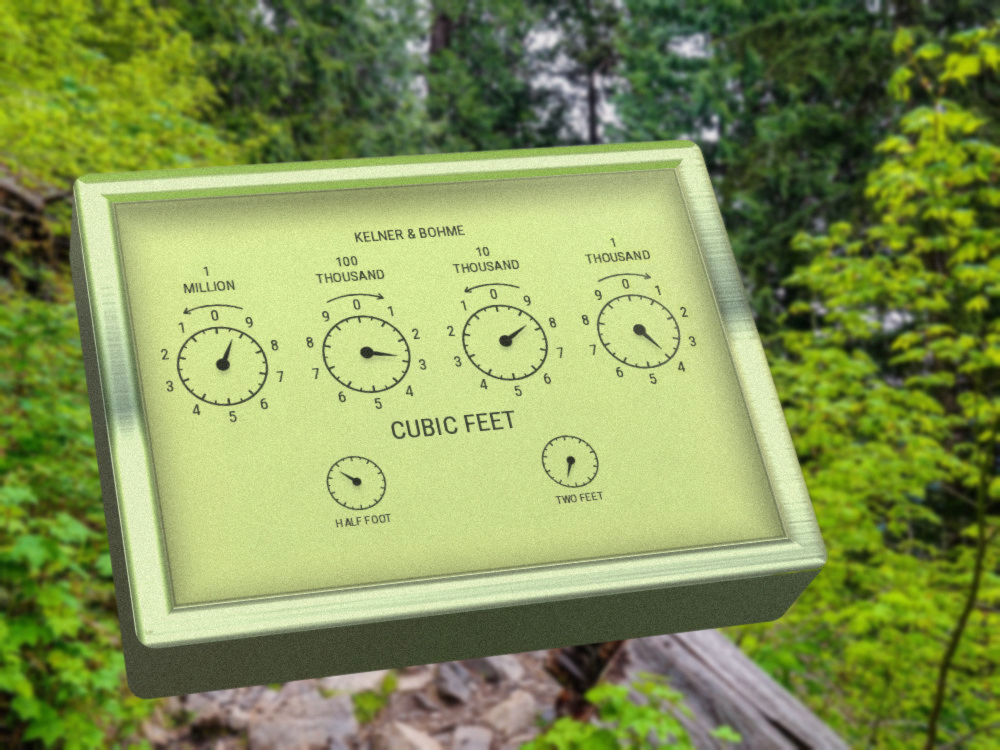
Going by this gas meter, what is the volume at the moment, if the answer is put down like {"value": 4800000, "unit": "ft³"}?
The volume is {"value": 928400, "unit": "ft³"}
